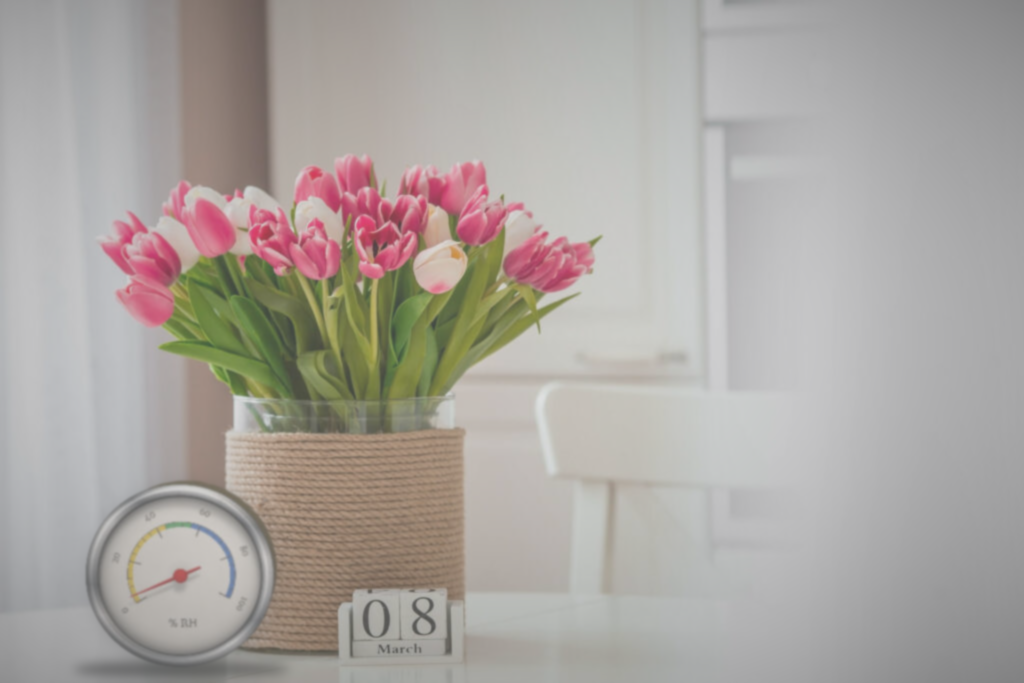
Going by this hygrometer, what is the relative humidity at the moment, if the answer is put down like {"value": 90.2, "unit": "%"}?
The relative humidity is {"value": 4, "unit": "%"}
